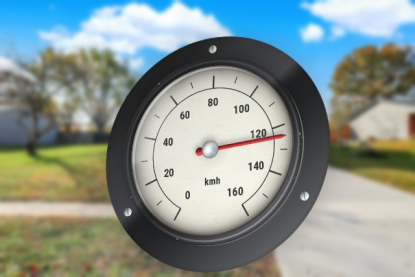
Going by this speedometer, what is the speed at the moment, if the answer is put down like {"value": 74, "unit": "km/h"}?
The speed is {"value": 125, "unit": "km/h"}
